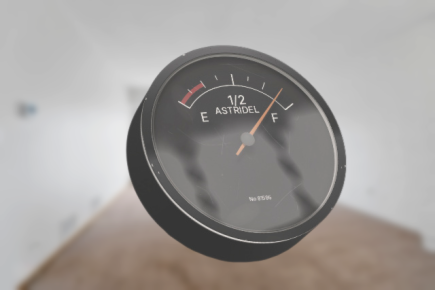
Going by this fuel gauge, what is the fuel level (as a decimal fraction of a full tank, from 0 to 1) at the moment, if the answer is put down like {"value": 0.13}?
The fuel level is {"value": 0.875}
